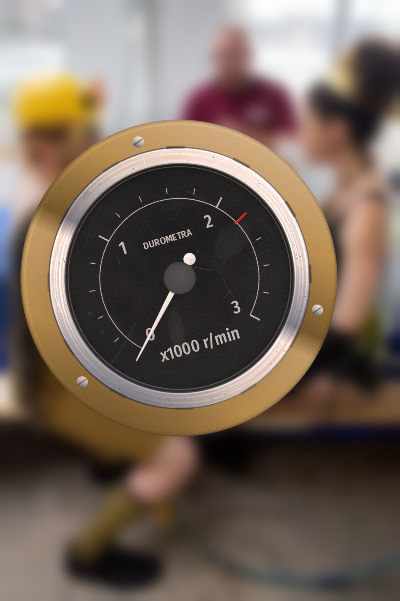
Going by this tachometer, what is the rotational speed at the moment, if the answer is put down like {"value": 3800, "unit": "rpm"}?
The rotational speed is {"value": 0, "unit": "rpm"}
